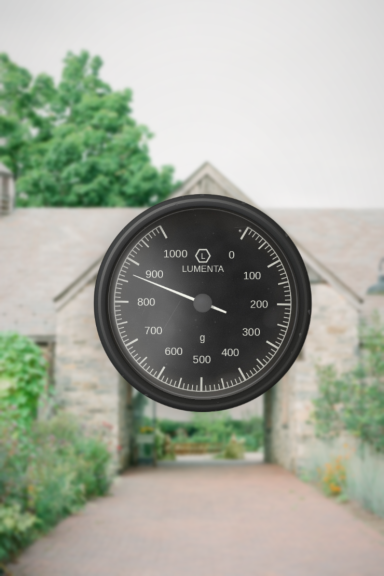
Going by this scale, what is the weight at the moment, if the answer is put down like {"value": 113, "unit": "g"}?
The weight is {"value": 870, "unit": "g"}
